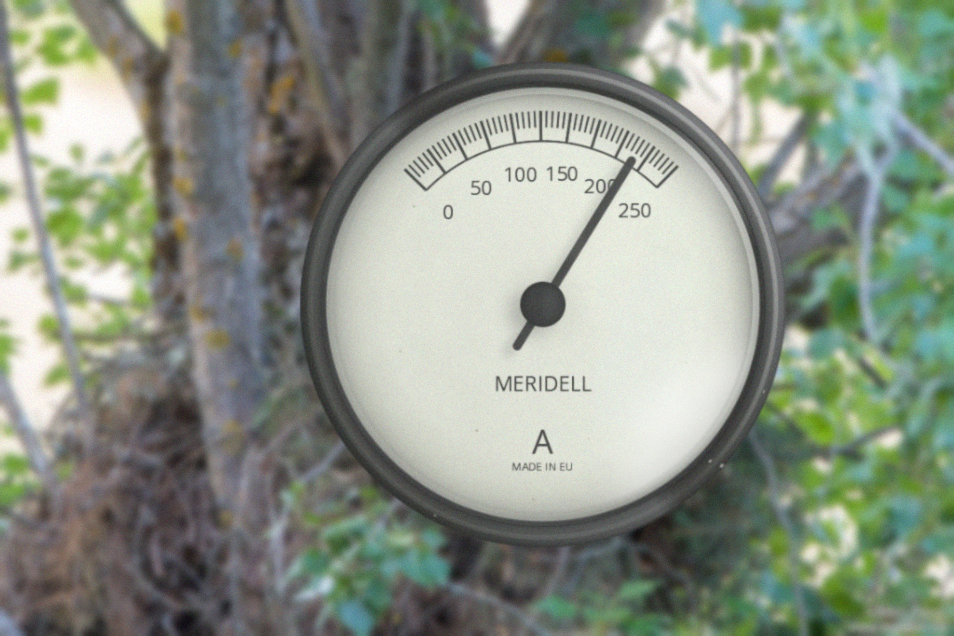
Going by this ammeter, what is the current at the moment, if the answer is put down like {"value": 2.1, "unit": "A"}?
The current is {"value": 215, "unit": "A"}
